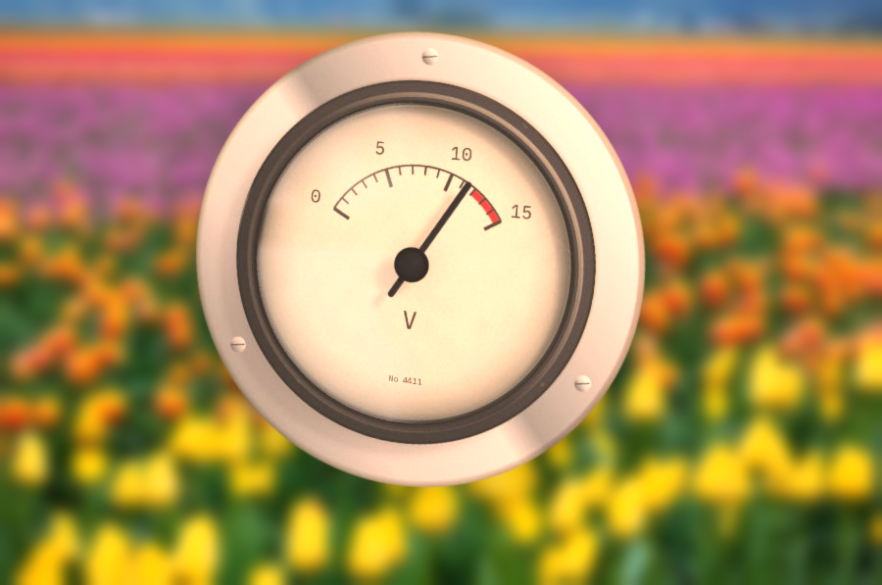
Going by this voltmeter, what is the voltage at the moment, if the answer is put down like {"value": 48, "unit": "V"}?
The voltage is {"value": 11.5, "unit": "V"}
